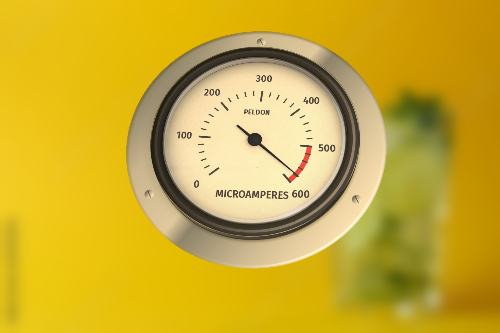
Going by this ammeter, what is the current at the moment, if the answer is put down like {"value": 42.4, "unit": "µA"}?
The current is {"value": 580, "unit": "µA"}
